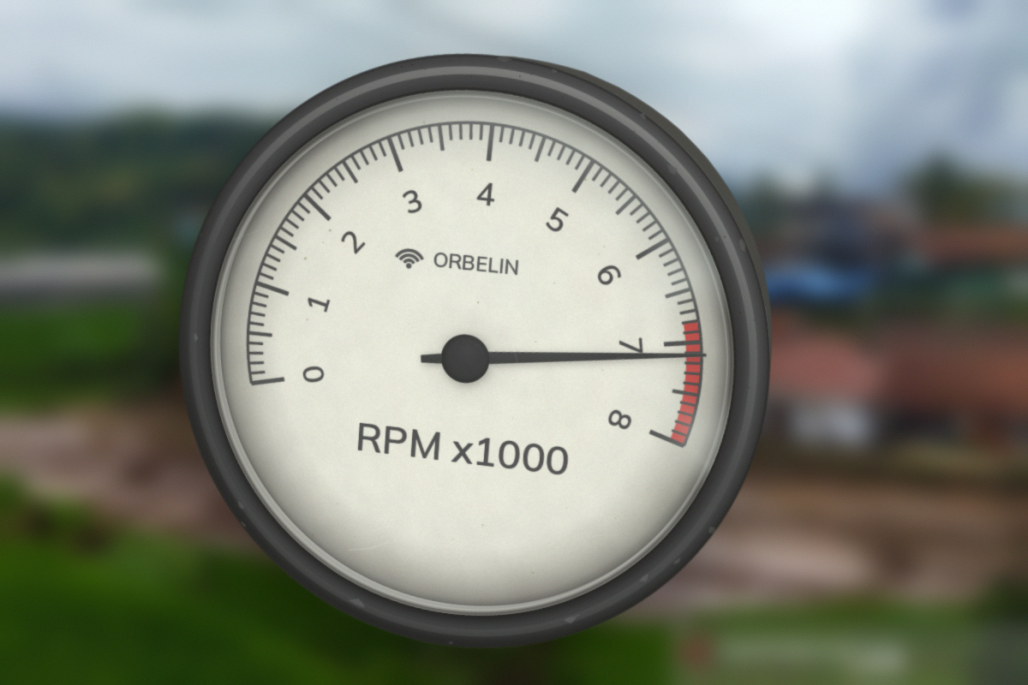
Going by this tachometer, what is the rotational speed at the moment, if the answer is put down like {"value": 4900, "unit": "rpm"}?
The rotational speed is {"value": 7100, "unit": "rpm"}
